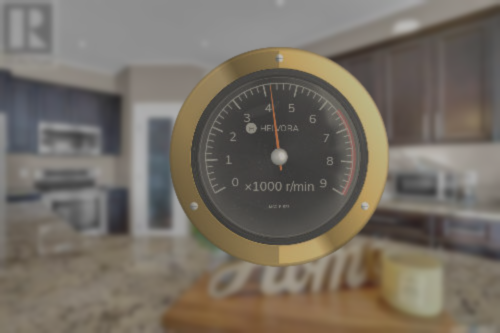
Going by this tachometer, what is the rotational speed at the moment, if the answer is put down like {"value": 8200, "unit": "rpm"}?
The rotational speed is {"value": 4200, "unit": "rpm"}
